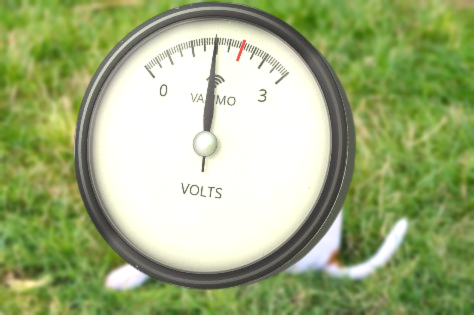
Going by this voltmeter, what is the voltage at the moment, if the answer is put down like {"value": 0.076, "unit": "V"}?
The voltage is {"value": 1.5, "unit": "V"}
